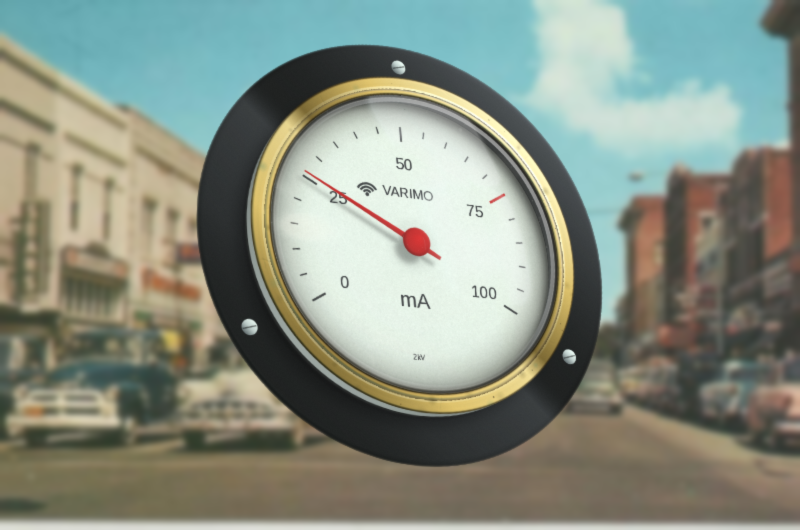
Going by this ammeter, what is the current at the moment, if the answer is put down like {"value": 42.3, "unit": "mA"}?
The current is {"value": 25, "unit": "mA"}
